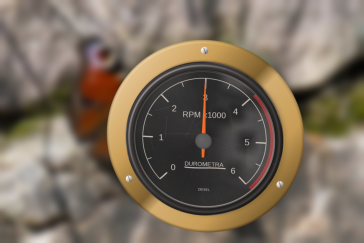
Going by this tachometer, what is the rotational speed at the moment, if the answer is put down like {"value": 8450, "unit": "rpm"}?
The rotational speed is {"value": 3000, "unit": "rpm"}
